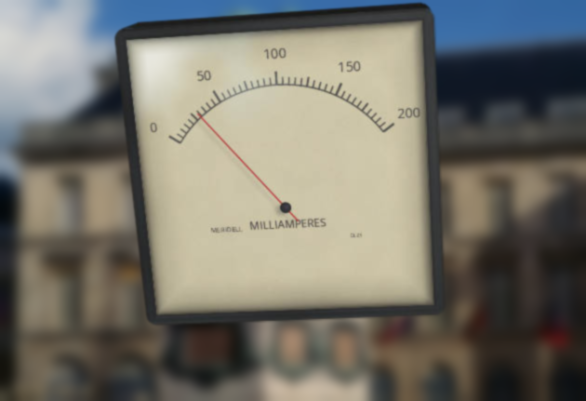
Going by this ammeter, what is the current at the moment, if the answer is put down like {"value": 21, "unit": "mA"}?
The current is {"value": 30, "unit": "mA"}
